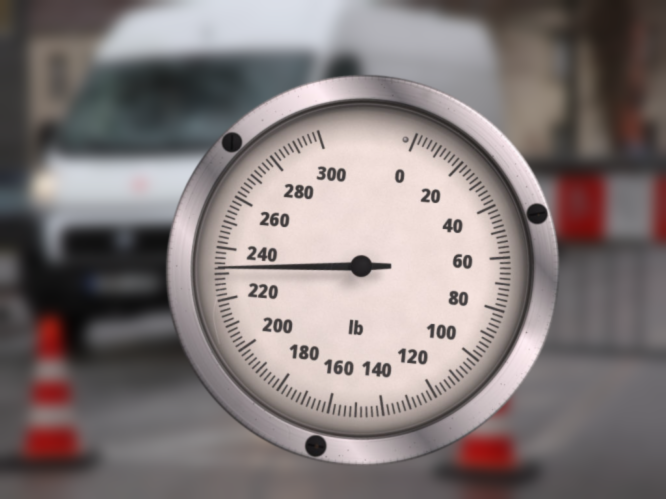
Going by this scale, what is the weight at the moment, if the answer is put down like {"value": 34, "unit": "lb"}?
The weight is {"value": 232, "unit": "lb"}
